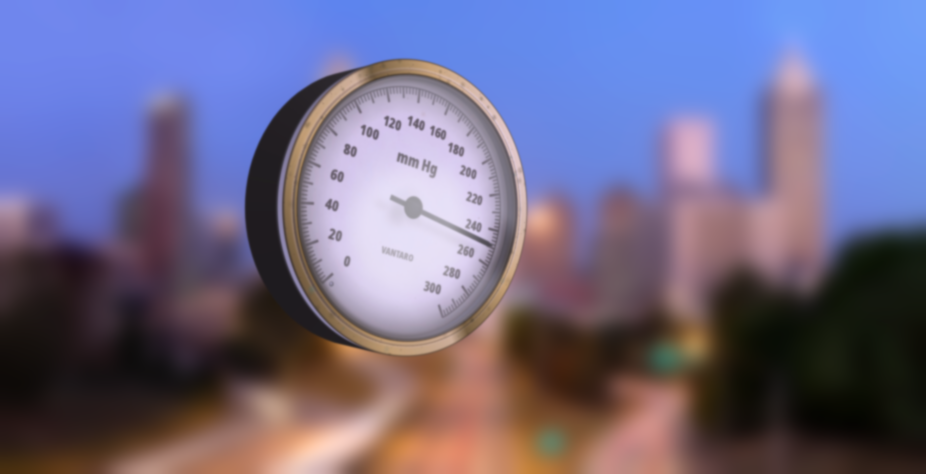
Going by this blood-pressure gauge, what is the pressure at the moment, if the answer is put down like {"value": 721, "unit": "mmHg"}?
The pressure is {"value": 250, "unit": "mmHg"}
